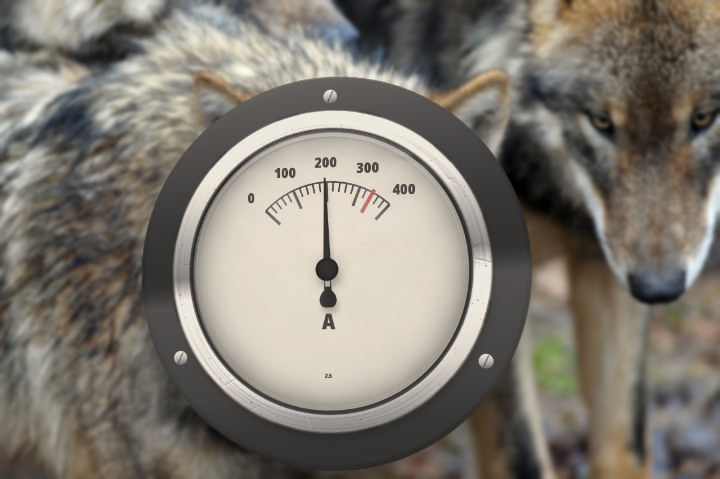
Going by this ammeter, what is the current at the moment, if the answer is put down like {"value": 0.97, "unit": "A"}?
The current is {"value": 200, "unit": "A"}
